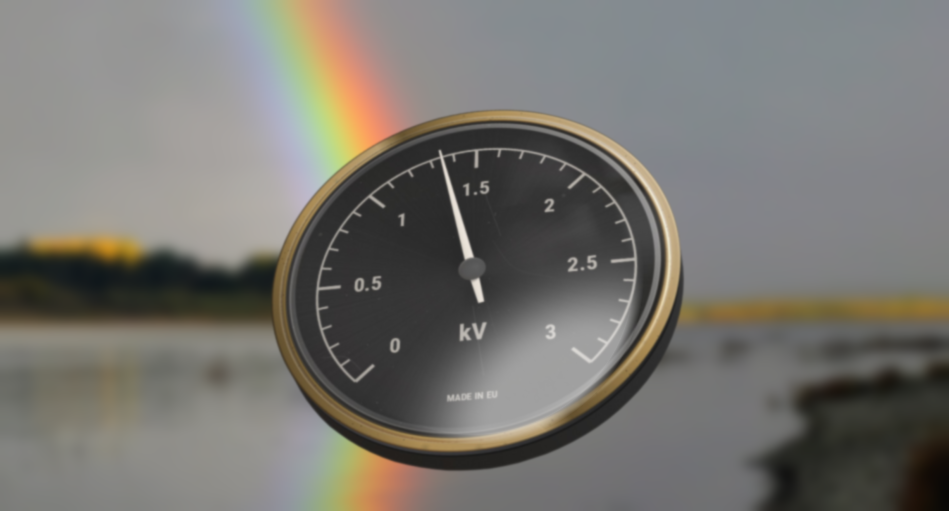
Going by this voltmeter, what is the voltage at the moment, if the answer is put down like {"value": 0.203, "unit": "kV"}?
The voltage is {"value": 1.35, "unit": "kV"}
